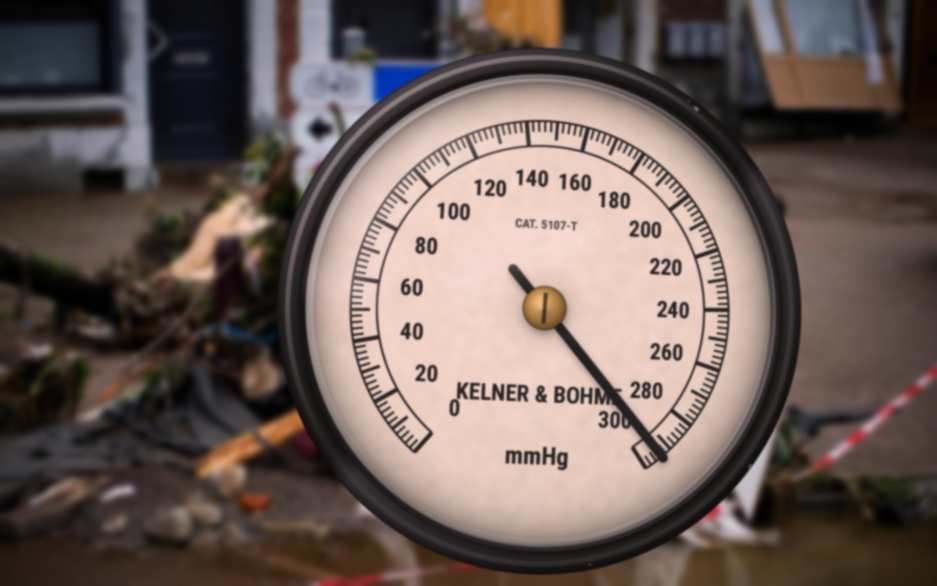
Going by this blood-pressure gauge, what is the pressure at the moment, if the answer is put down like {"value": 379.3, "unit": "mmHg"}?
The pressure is {"value": 294, "unit": "mmHg"}
